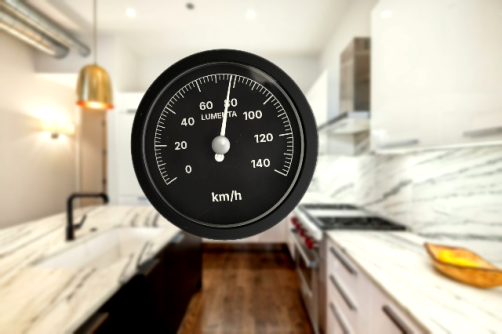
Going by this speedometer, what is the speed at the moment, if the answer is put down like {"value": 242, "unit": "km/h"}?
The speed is {"value": 78, "unit": "km/h"}
